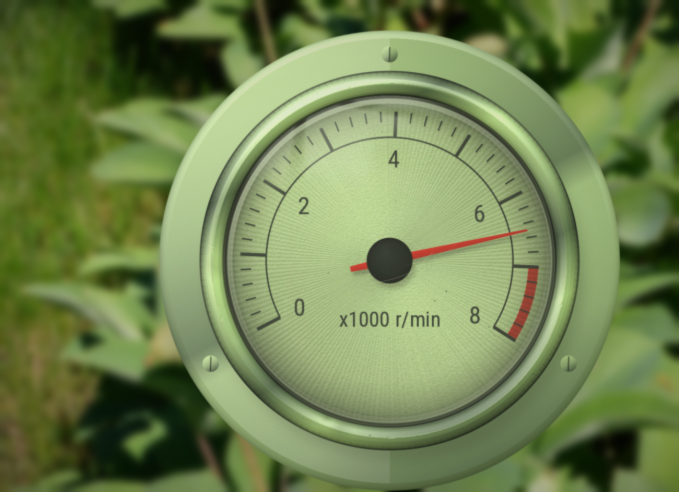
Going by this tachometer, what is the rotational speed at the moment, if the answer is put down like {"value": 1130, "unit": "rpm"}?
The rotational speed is {"value": 6500, "unit": "rpm"}
